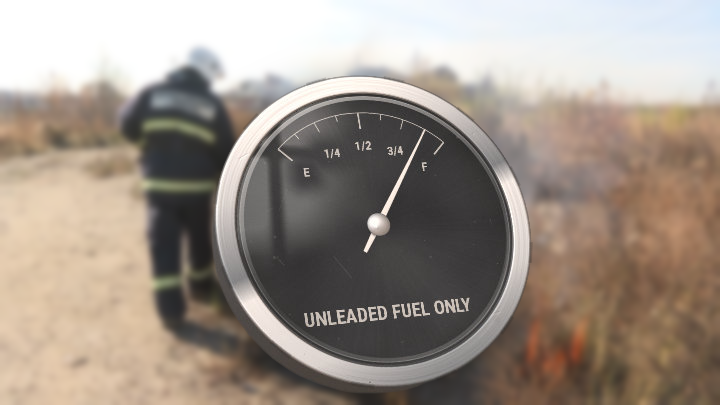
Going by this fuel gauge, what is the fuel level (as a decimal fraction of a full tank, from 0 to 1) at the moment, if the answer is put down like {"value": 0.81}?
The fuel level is {"value": 0.875}
